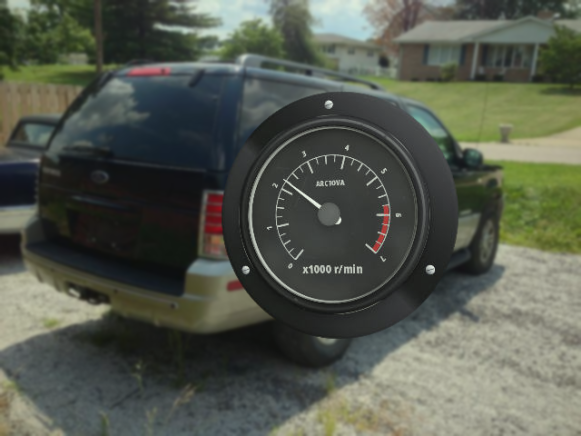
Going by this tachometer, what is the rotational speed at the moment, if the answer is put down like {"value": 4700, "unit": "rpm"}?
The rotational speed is {"value": 2250, "unit": "rpm"}
